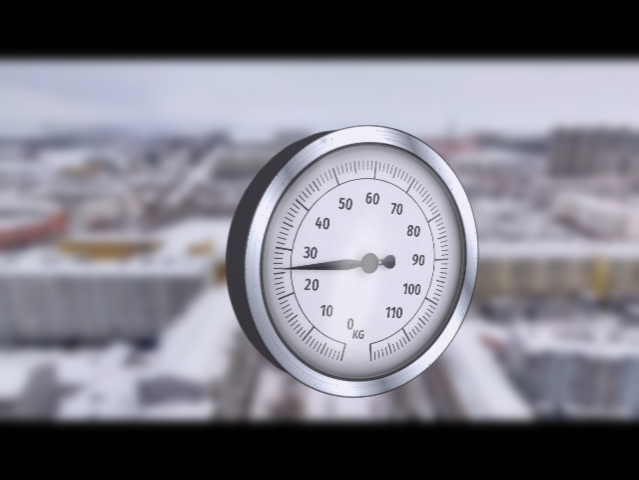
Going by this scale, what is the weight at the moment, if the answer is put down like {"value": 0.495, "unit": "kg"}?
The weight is {"value": 26, "unit": "kg"}
